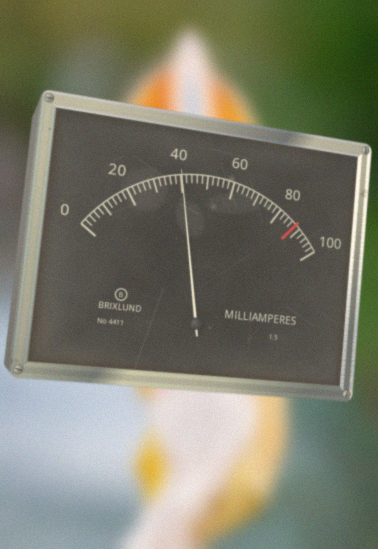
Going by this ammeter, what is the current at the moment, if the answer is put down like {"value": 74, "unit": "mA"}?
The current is {"value": 40, "unit": "mA"}
